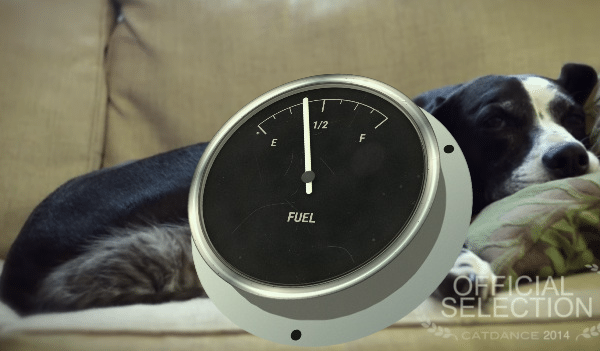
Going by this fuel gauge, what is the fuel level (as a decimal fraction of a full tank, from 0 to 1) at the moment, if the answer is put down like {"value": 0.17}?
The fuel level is {"value": 0.375}
